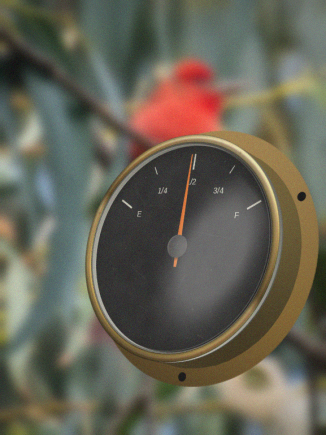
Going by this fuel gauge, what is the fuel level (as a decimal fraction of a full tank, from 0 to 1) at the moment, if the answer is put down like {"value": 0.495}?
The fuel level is {"value": 0.5}
